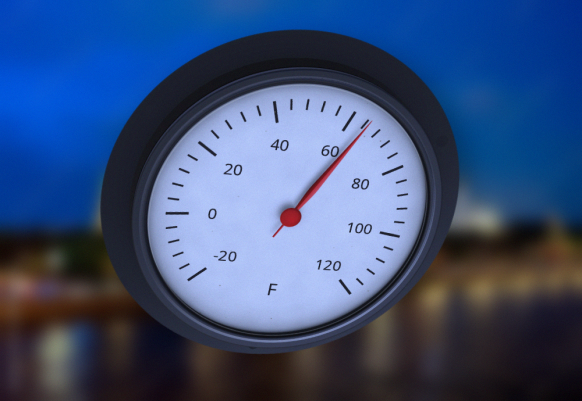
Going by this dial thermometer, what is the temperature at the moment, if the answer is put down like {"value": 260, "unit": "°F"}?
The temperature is {"value": 64, "unit": "°F"}
